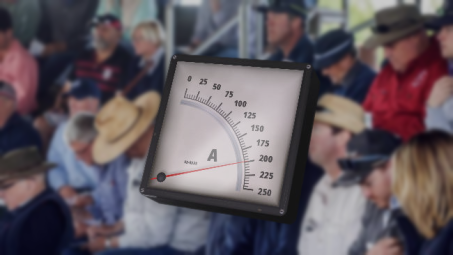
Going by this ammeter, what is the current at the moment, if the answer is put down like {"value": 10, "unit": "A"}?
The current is {"value": 200, "unit": "A"}
